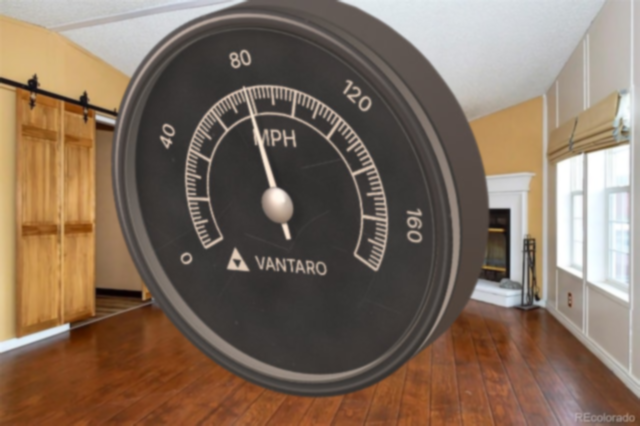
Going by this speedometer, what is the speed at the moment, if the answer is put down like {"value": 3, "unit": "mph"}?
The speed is {"value": 80, "unit": "mph"}
